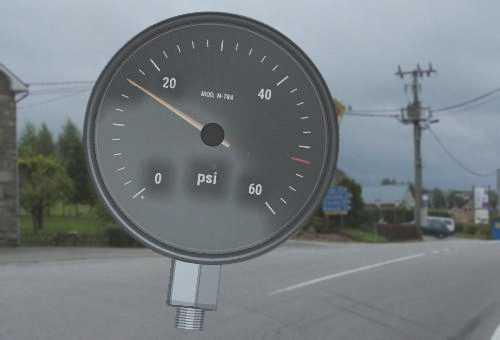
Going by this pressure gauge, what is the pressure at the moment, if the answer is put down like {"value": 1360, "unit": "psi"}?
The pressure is {"value": 16, "unit": "psi"}
